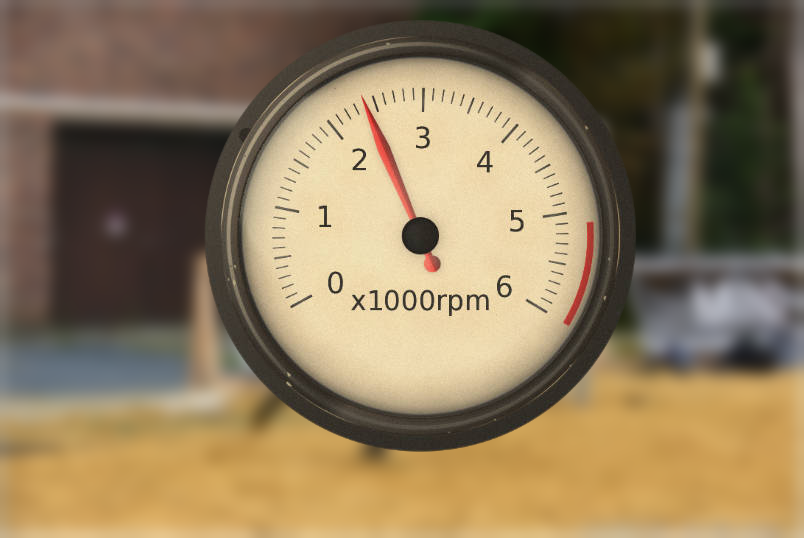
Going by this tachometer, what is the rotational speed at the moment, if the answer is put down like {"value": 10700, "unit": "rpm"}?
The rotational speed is {"value": 2400, "unit": "rpm"}
